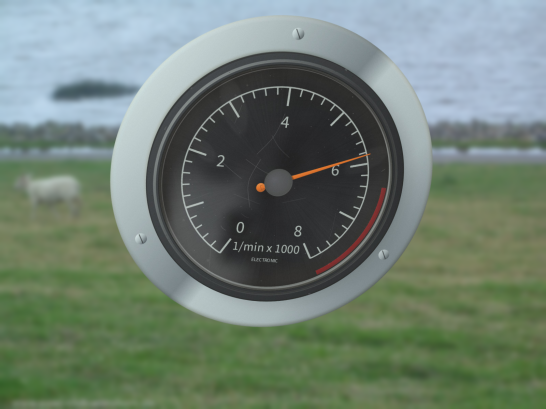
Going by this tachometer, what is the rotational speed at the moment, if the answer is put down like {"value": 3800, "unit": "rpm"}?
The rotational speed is {"value": 5800, "unit": "rpm"}
